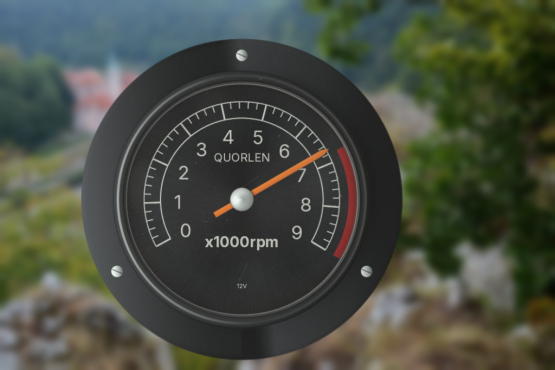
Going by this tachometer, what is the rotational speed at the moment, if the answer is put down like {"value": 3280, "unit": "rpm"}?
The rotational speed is {"value": 6700, "unit": "rpm"}
